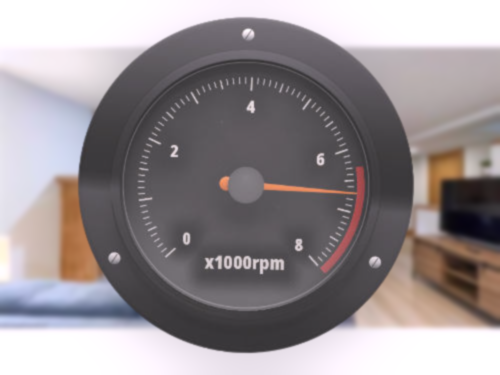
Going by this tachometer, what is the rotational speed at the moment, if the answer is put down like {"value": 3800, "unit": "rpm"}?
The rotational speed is {"value": 6700, "unit": "rpm"}
